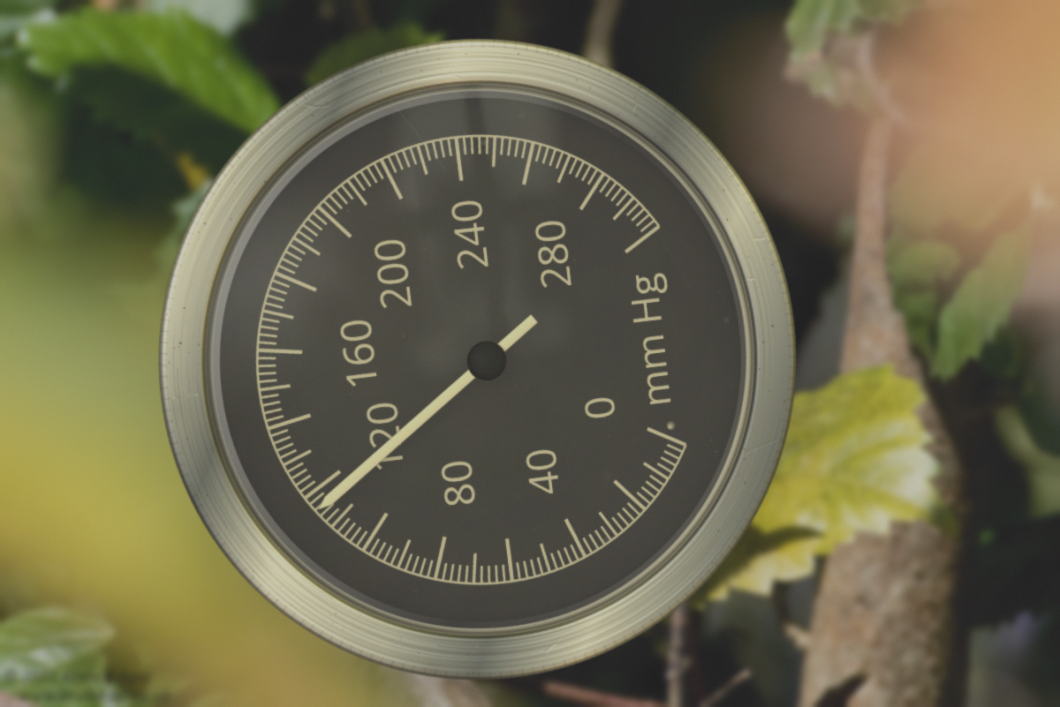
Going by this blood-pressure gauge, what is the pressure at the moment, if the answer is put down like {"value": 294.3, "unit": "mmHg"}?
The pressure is {"value": 116, "unit": "mmHg"}
